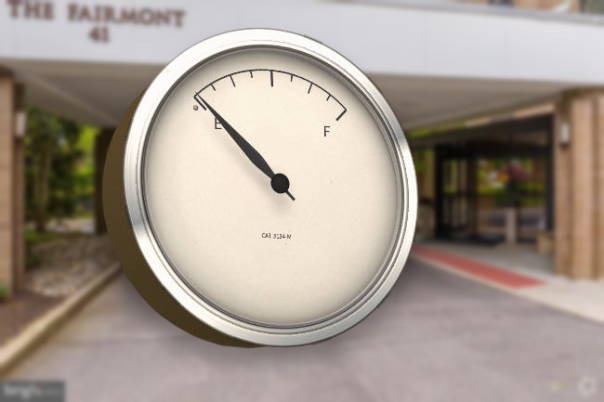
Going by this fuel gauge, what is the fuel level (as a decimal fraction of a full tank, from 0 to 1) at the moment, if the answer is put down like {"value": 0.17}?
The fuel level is {"value": 0}
